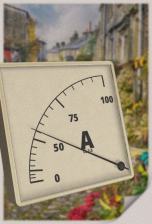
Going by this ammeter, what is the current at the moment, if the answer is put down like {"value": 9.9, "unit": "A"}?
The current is {"value": 55, "unit": "A"}
